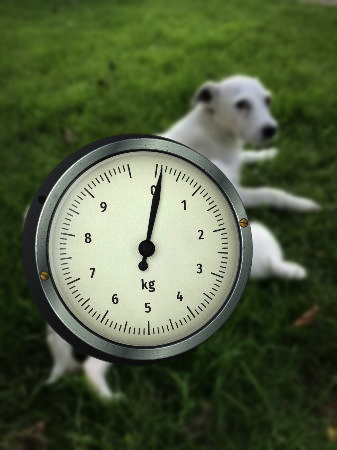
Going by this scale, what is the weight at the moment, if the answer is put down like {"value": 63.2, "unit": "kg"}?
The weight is {"value": 0.1, "unit": "kg"}
